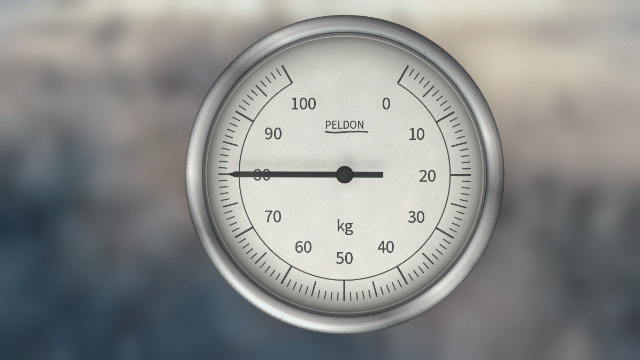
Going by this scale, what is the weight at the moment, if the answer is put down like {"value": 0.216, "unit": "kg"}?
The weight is {"value": 80, "unit": "kg"}
